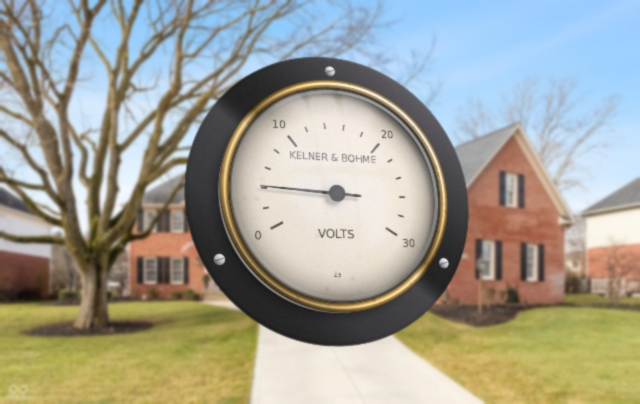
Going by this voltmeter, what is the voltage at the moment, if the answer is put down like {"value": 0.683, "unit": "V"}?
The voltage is {"value": 4, "unit": "V"}
